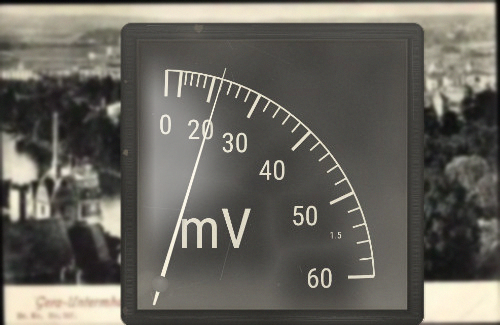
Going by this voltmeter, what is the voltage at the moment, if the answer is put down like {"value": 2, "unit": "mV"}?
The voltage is {"value": 22, "unit": "mV"}
